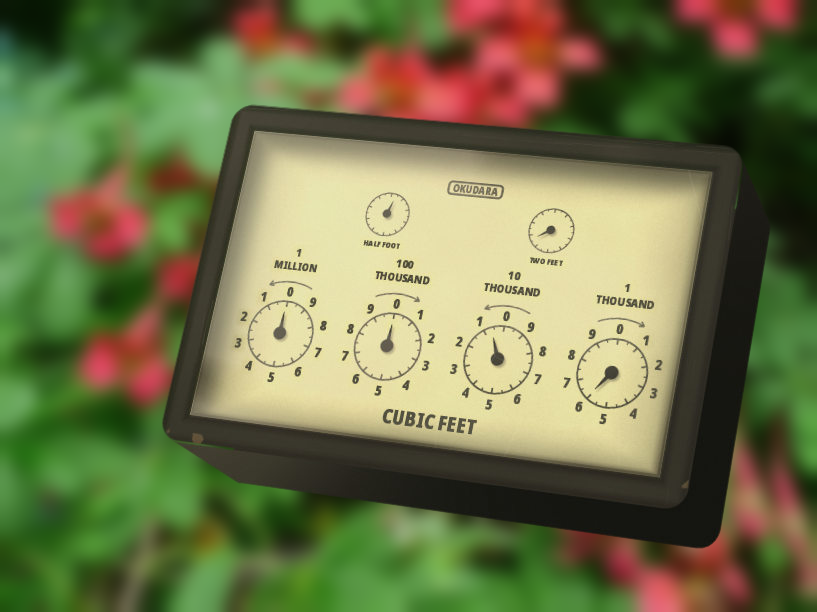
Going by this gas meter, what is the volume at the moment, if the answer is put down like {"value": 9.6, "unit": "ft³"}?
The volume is {"value": 600, "unit": "ft³"}
